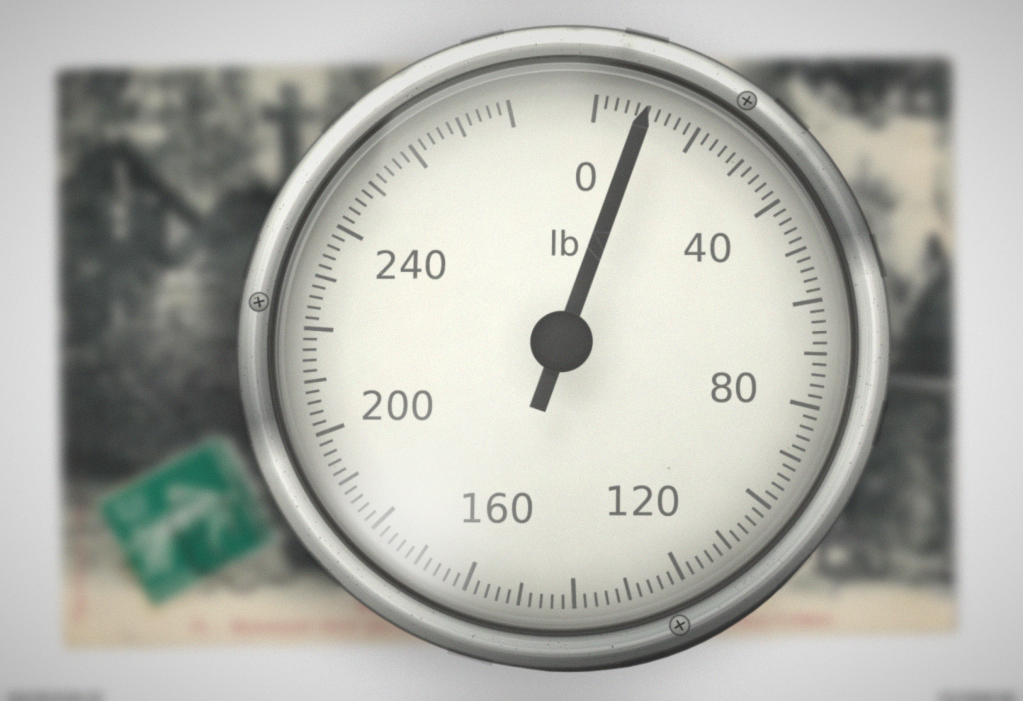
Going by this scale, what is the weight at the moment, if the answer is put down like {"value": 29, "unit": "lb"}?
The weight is {"value": 10, "unit": "lb"}
